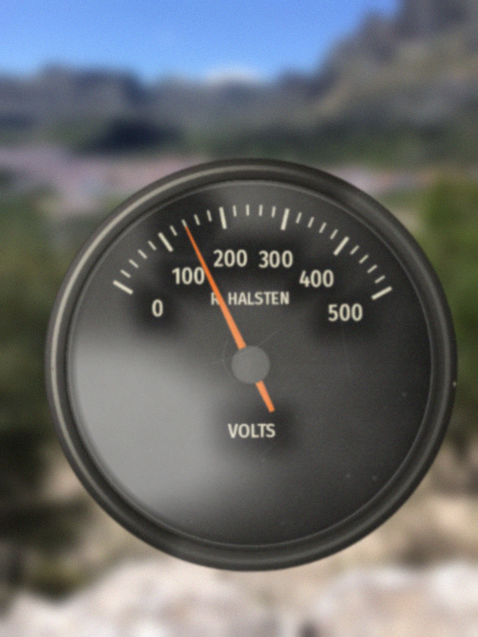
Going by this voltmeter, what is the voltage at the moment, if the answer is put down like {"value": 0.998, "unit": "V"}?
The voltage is {"value": 140, "unit": "V"}
